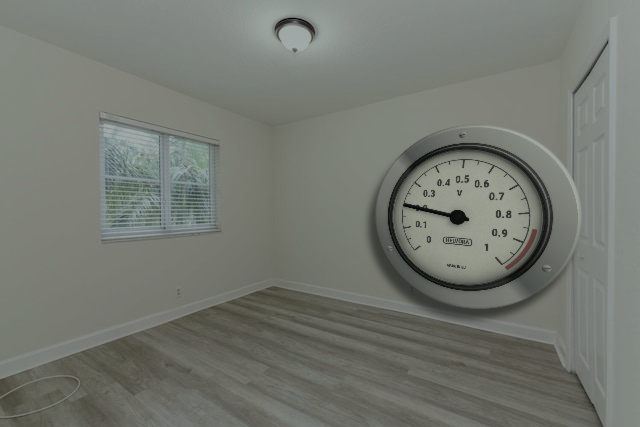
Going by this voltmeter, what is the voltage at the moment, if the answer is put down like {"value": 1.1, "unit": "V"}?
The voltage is {"value": 0.2, "unit": "V"}
